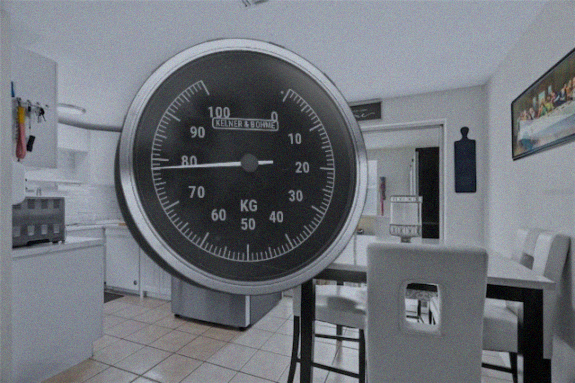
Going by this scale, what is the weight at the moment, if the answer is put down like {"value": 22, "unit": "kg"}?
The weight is {"value": 78, "unit": "kg"}
